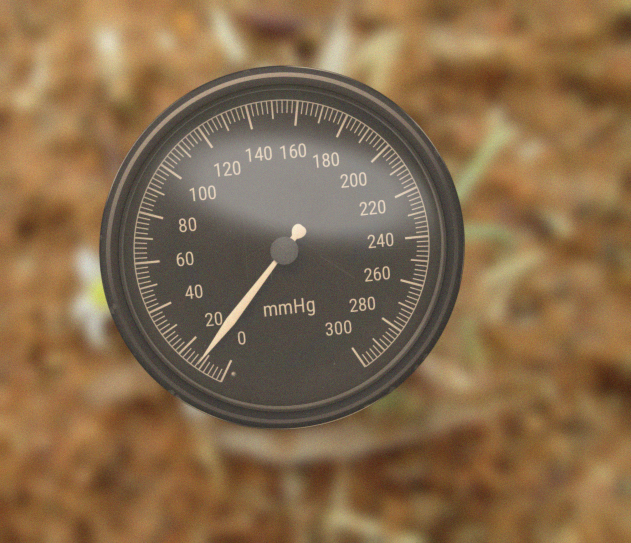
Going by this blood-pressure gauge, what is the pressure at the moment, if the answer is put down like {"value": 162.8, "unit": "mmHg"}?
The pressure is {"value": 12, "unit": "mmHg"}
